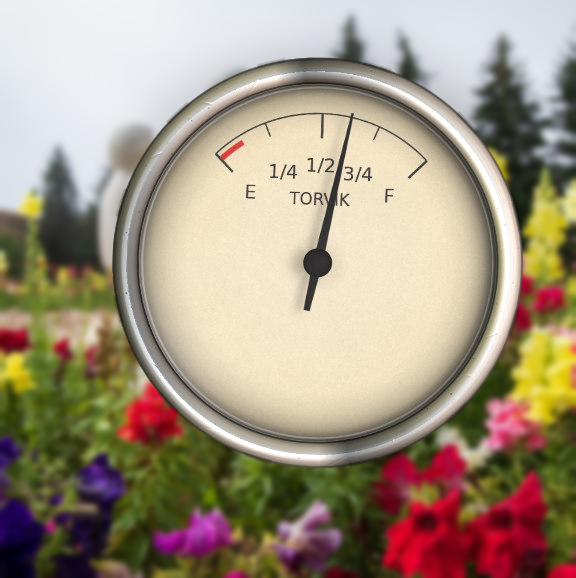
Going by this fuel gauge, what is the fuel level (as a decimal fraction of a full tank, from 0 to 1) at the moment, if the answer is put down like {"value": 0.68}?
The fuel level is {"value": 0.625}
